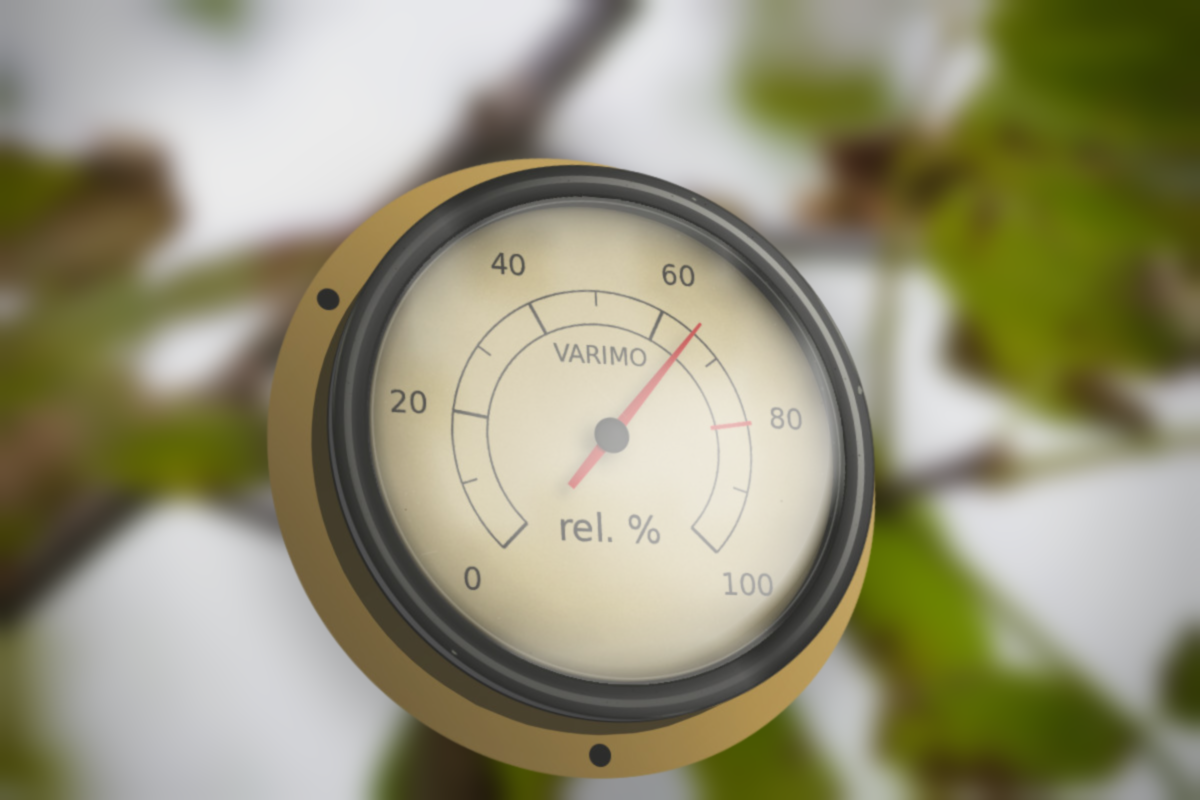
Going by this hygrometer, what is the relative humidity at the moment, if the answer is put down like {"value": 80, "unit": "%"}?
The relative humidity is {"value": 65, "unit": "%"}
